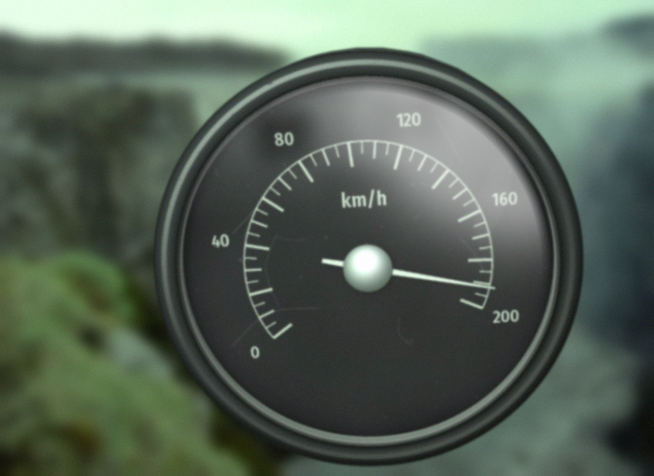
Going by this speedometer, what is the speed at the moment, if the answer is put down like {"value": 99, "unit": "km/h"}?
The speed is {"value": 190, "unit": "km/h"}
